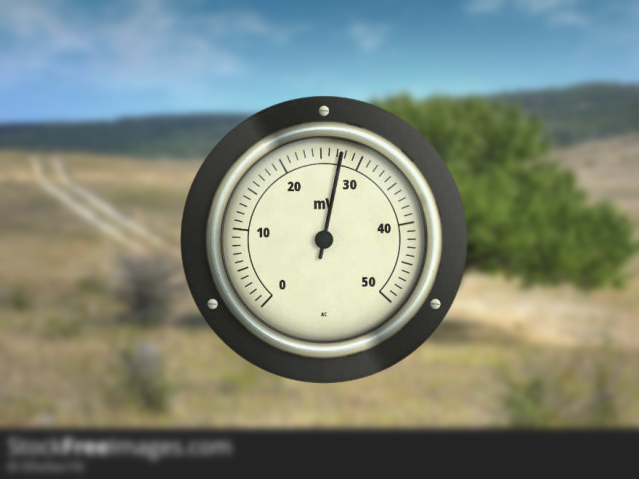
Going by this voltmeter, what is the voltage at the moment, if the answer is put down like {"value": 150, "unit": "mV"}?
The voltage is {"value": 27.5, "unit": "mV"}
